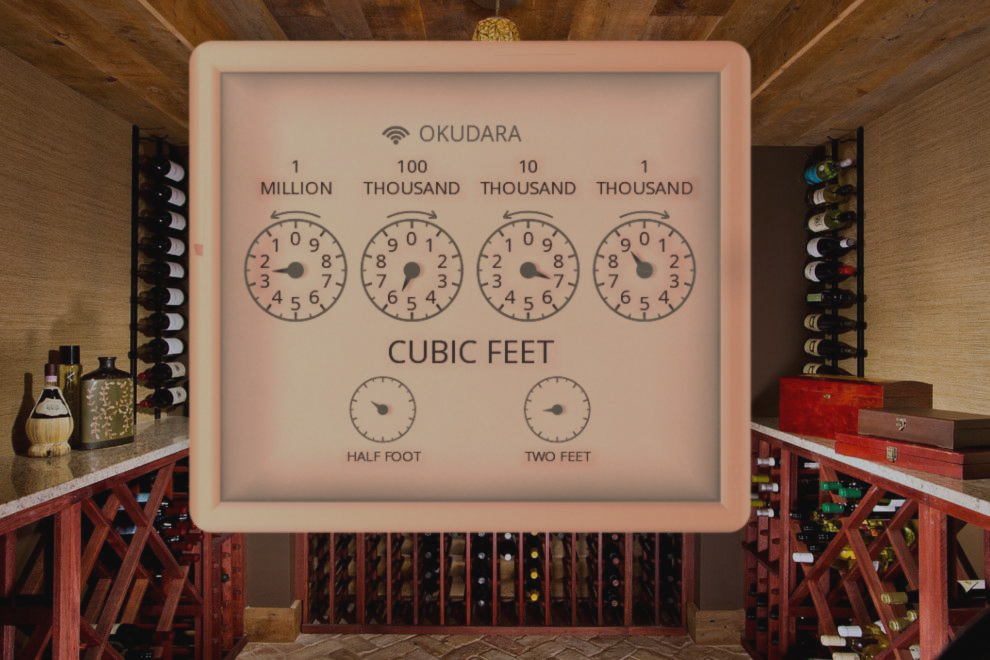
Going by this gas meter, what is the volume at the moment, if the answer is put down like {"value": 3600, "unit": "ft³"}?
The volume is {"value": 256900, "unit": "ft³"}
